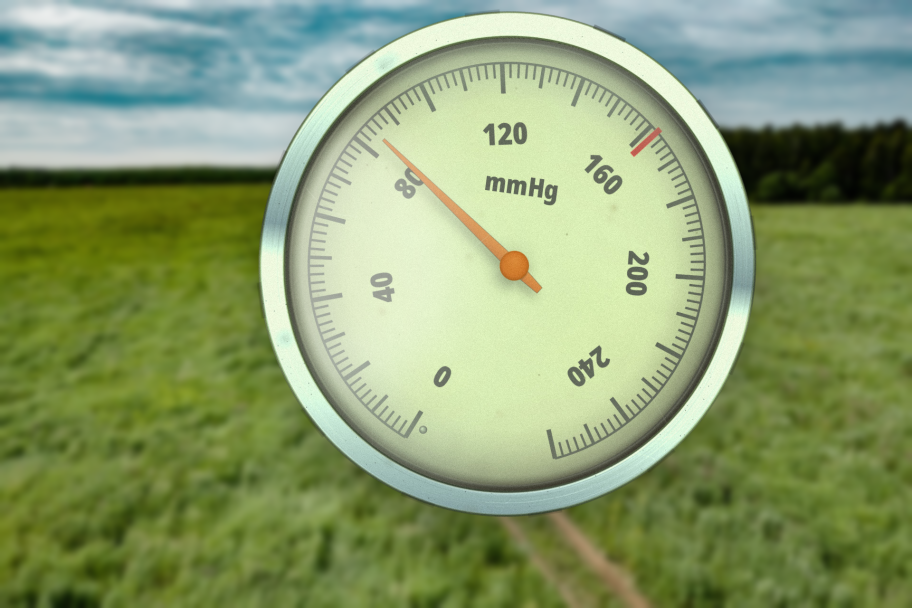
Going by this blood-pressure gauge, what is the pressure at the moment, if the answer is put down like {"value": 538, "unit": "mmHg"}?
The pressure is {"value": 84, "unit": "mmHg"}
